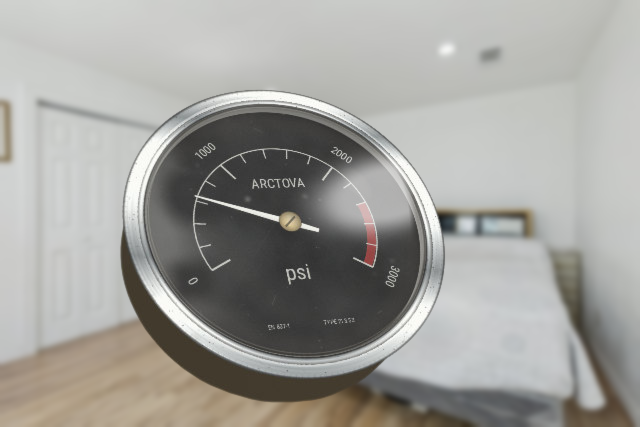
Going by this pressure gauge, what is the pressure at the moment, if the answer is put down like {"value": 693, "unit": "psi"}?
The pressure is {"value": 600, "unit": "psi"}
